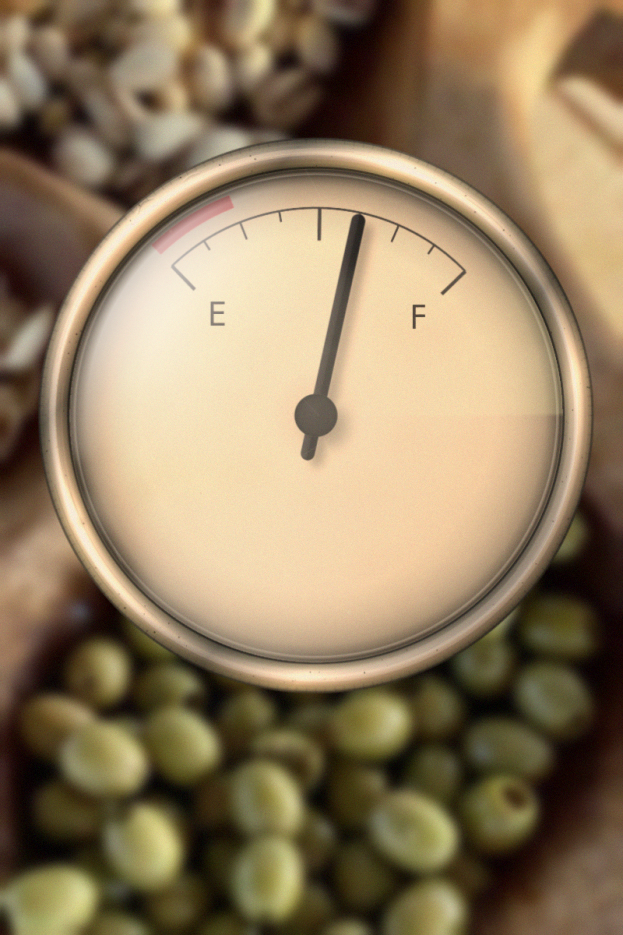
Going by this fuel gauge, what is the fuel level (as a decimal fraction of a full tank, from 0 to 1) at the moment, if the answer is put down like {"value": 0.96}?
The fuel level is {"value": 0.625}
